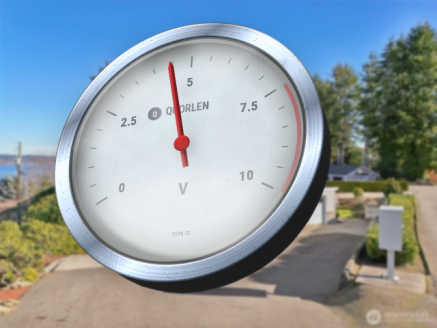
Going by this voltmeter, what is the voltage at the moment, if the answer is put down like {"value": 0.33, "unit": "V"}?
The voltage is {"value": 4.5, "unit": "V"}
